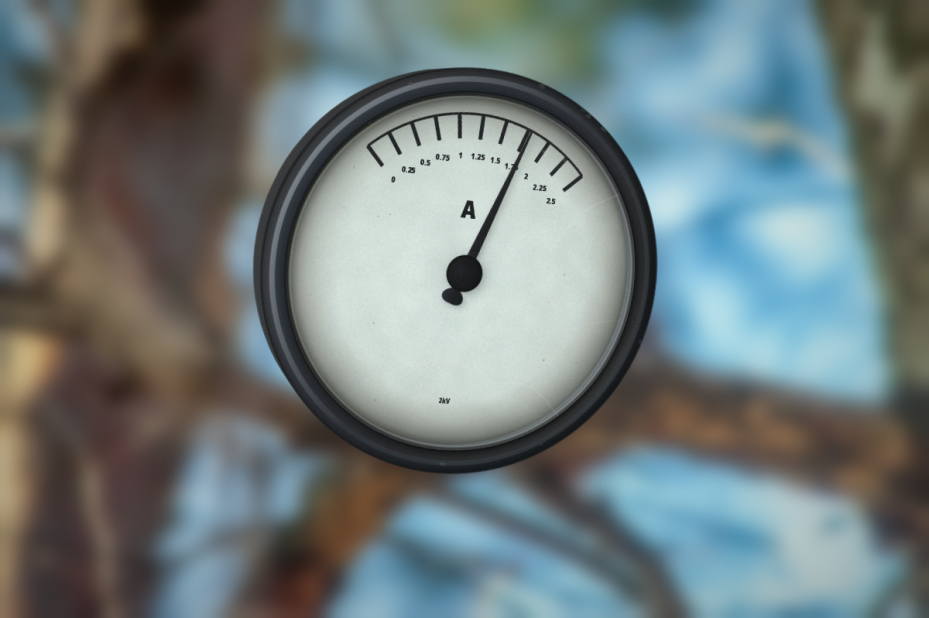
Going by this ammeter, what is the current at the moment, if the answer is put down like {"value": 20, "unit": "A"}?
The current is {"value": 1.75, "unit": "A"}
